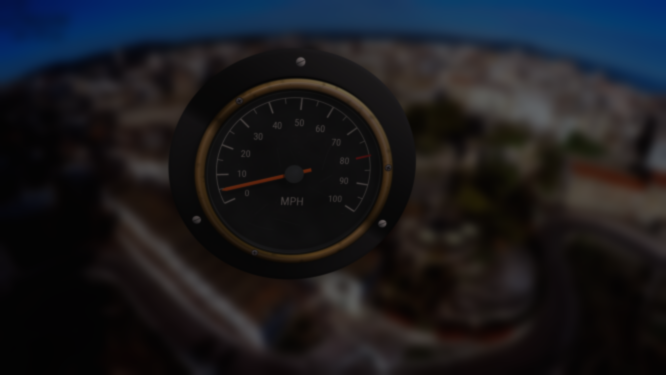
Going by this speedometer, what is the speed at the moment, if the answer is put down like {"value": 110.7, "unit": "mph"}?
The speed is {"value": 5, "unit": "mph"}
